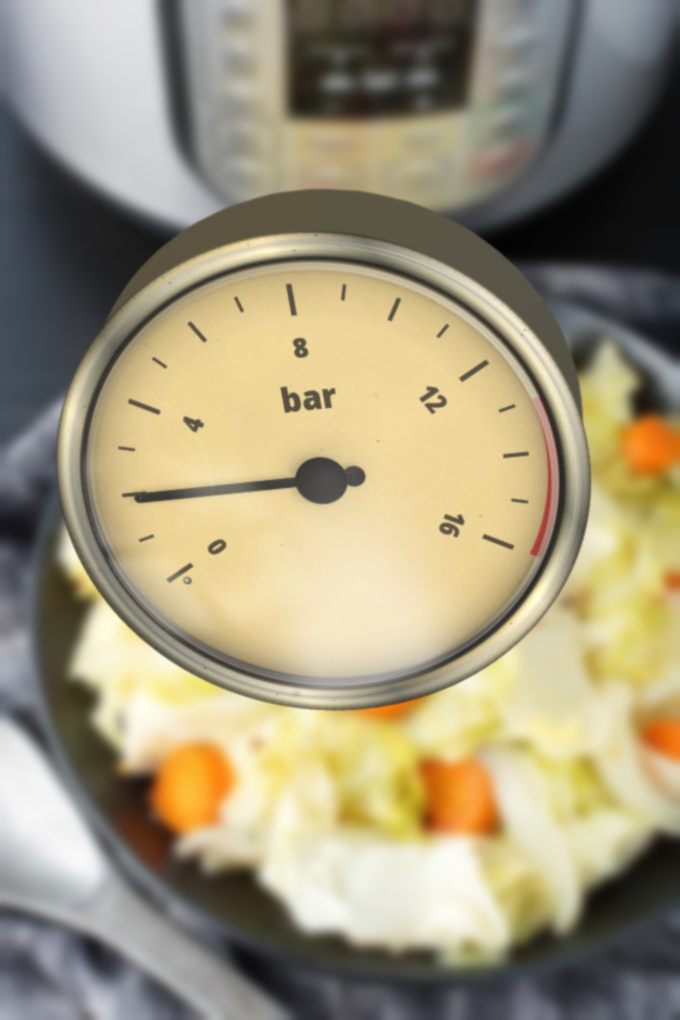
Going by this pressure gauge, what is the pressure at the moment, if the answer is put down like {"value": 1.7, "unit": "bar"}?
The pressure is {"value": 2, "unit": "bar"}
